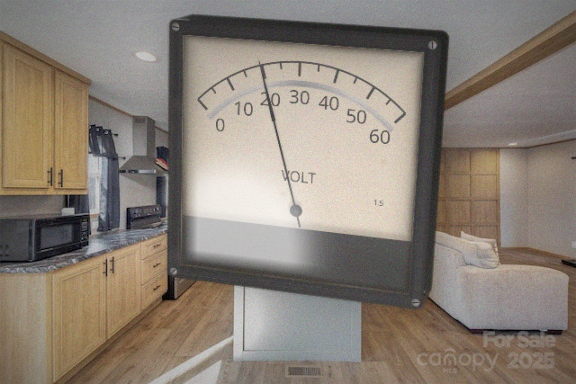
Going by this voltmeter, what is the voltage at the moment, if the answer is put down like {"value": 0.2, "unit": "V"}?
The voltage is {"value": 20, "unit": "V"}
